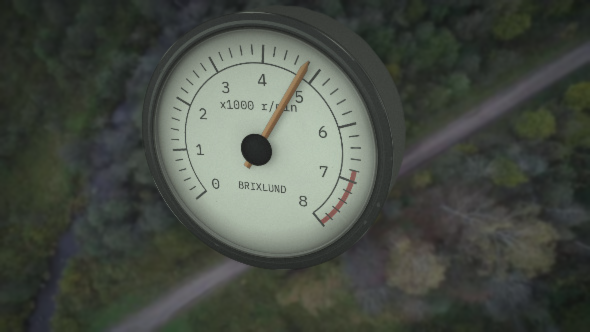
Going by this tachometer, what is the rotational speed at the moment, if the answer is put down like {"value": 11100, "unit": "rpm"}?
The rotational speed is {"value": 4800, "unit": "rpm"}
